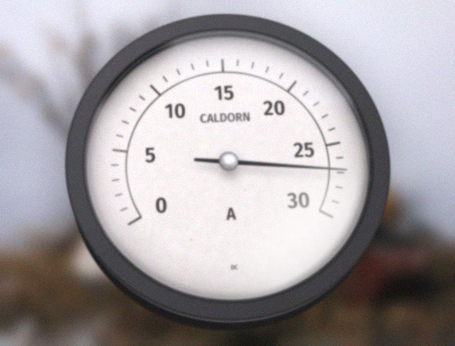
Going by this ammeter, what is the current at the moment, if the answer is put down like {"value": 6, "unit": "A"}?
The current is {"value": 27, "unit": "A"}
